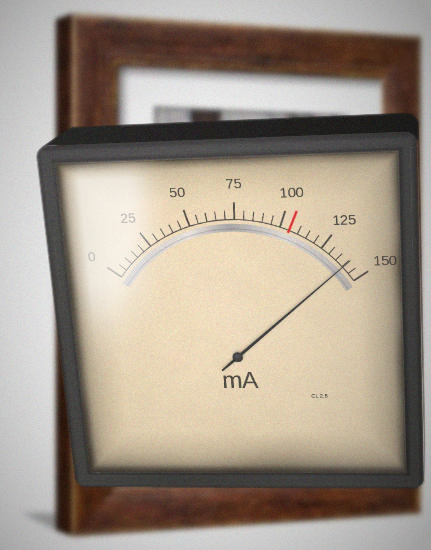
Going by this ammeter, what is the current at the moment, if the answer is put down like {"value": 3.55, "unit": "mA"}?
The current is {"value": 140, "unit": "mA"}
